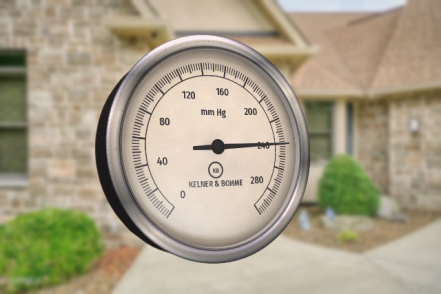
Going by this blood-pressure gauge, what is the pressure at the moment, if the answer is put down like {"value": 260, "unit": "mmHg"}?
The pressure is {"value": 240, "unit": "mmHg"}
